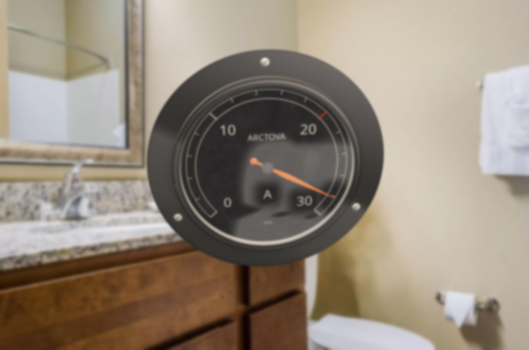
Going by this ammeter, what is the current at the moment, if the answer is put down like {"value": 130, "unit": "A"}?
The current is {"value": 28, "unit": "A"}
